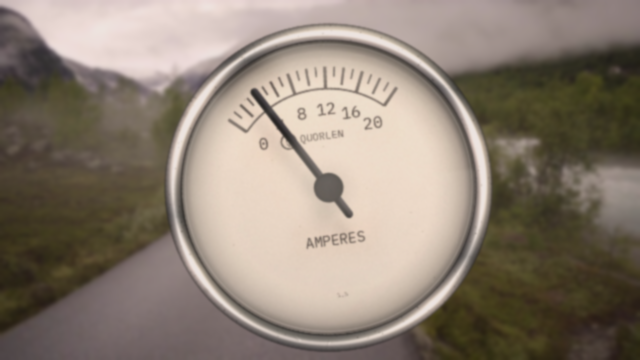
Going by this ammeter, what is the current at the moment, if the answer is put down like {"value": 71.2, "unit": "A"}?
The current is {"value": 4, "unit": "A"}
